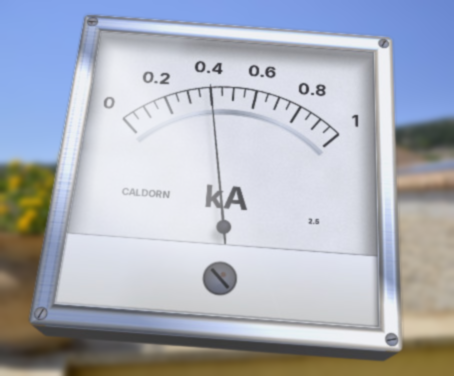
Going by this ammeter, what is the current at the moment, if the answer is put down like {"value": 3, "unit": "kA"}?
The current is {"value": 0.4, "unit": "kA"}
